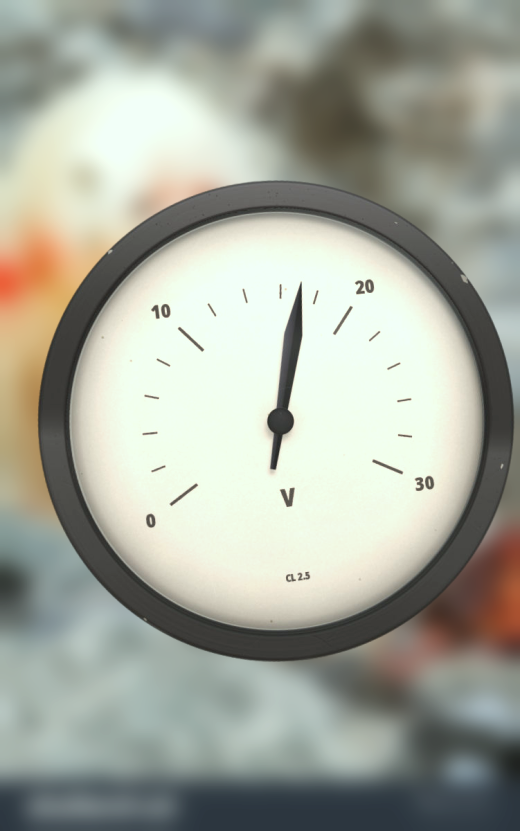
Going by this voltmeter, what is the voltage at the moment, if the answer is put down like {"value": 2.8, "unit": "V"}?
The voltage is {"value": 17, "unit": "V"}
